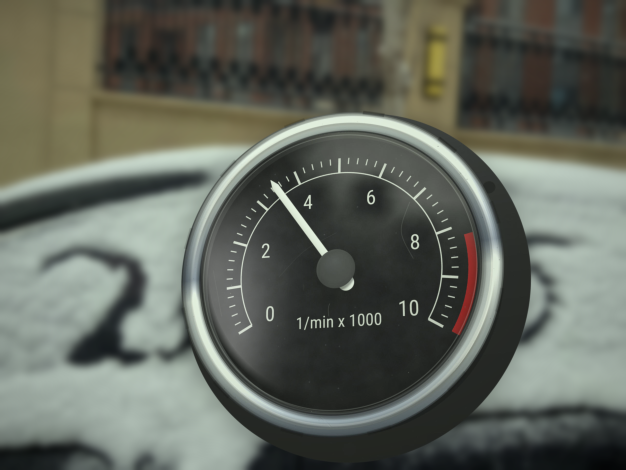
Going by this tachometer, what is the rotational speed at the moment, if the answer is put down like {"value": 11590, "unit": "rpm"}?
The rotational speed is {"value": 3500, "unit": "rpm"}
